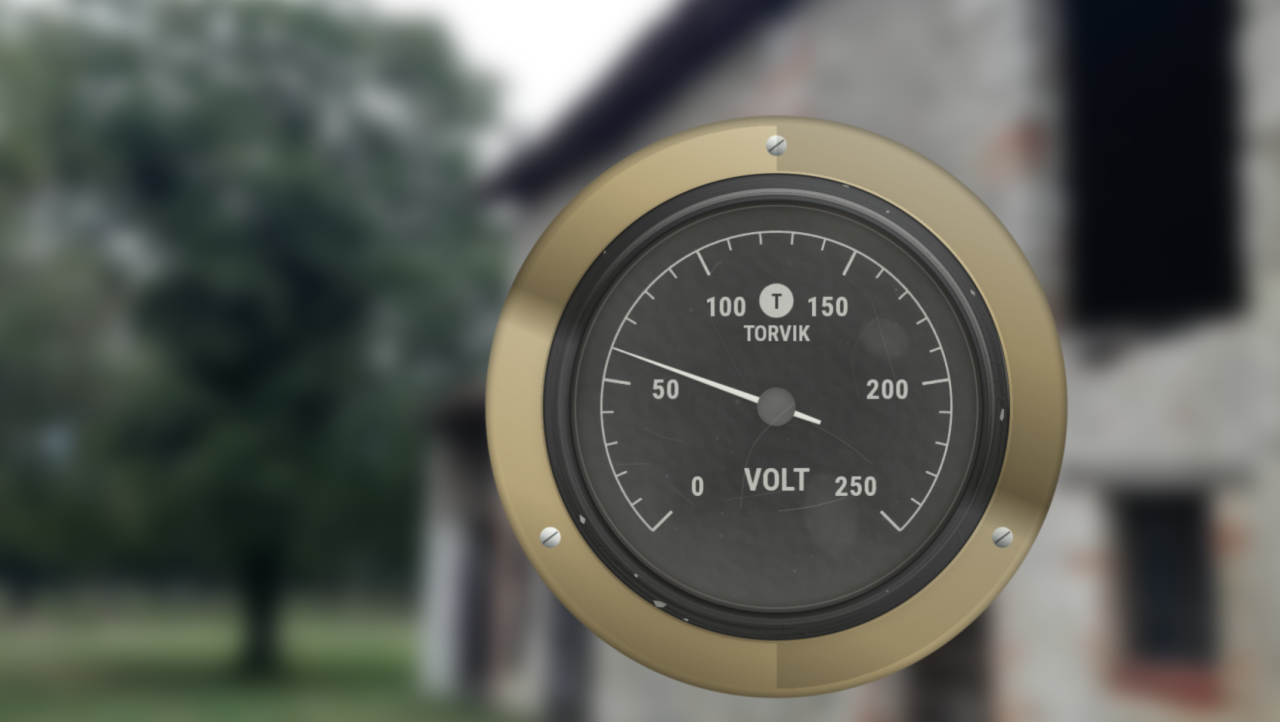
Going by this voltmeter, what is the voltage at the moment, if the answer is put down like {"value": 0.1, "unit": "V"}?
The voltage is {"value": 60, "unit": "V"}
